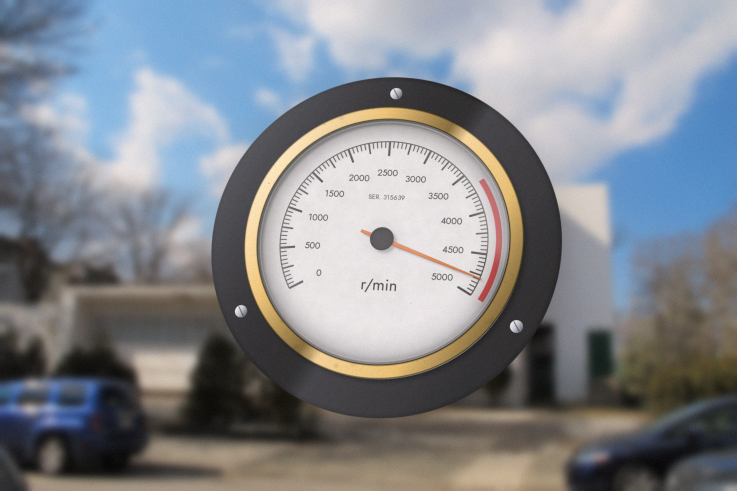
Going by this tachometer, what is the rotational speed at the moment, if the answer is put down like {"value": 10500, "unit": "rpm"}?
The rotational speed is {"value": 4800, "unit": "rpm"}
